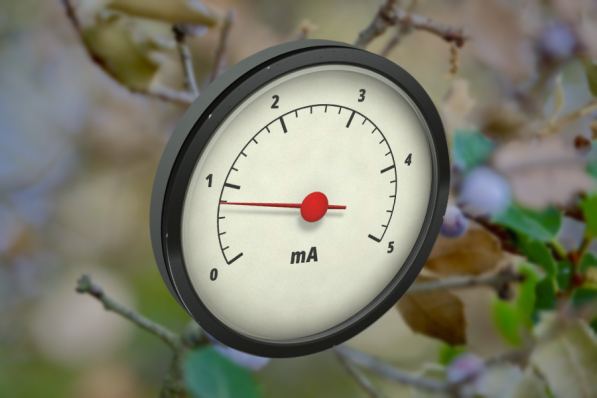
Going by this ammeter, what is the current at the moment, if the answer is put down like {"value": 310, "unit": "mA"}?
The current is {"value": 0.8, "unit": "mA"}
